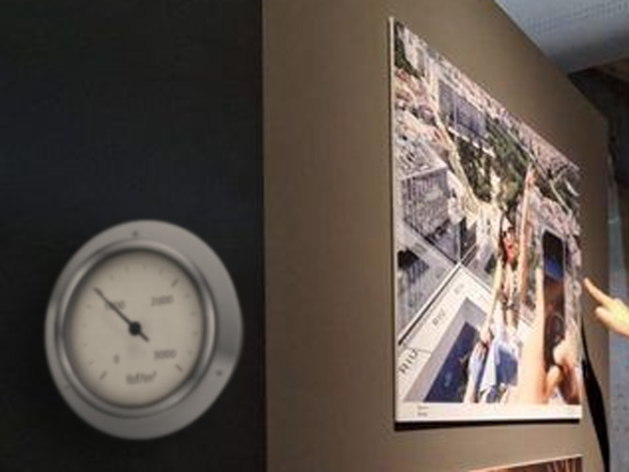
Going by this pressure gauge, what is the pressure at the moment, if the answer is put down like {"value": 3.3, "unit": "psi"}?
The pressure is {"value": 1000, "unit": "psi"}
